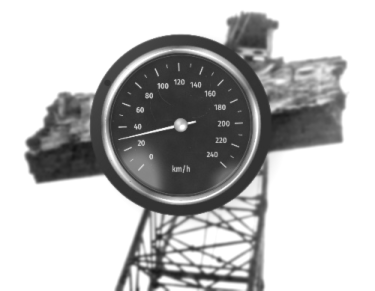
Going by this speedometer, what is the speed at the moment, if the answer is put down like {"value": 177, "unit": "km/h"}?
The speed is {"value": 30, "unit": "km/h"}
